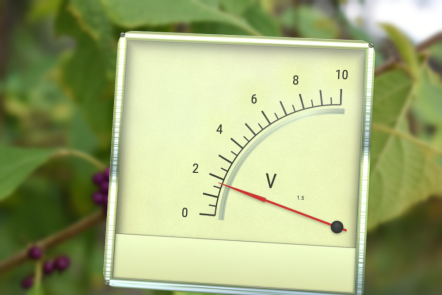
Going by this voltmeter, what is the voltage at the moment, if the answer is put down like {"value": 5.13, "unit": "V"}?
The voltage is {"value": 1.75, "unit": "V"}
